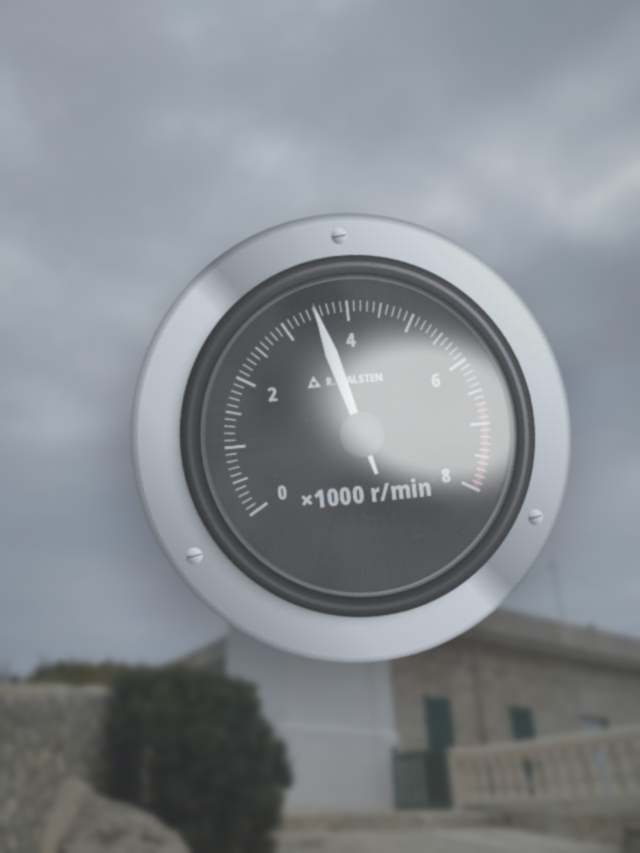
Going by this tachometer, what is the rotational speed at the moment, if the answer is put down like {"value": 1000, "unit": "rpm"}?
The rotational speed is {"value": 3500, "unit": "rpm"}
